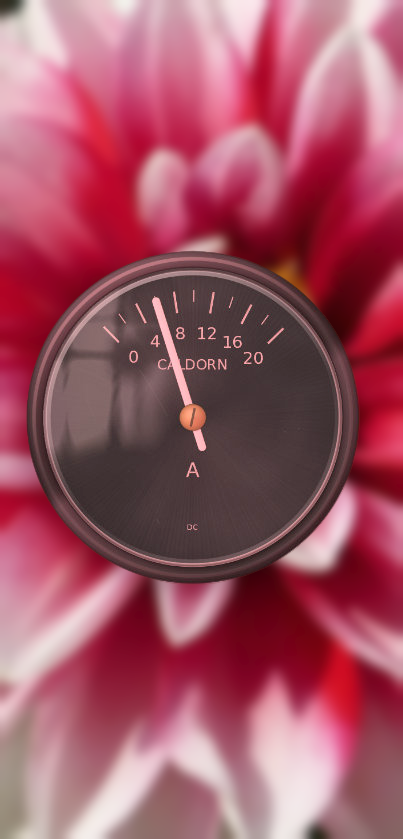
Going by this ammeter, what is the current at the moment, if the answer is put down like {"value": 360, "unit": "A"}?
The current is {"value": 6, "unit": "A"}
